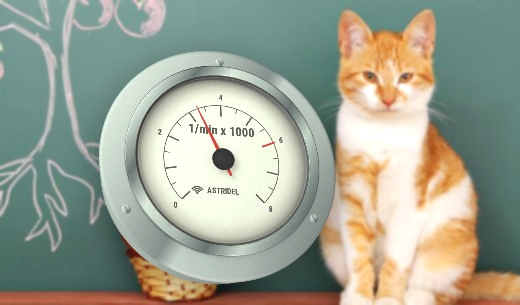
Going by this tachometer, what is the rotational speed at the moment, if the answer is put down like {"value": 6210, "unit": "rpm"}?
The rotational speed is {"value": 3250, "unit": "rpm"}
